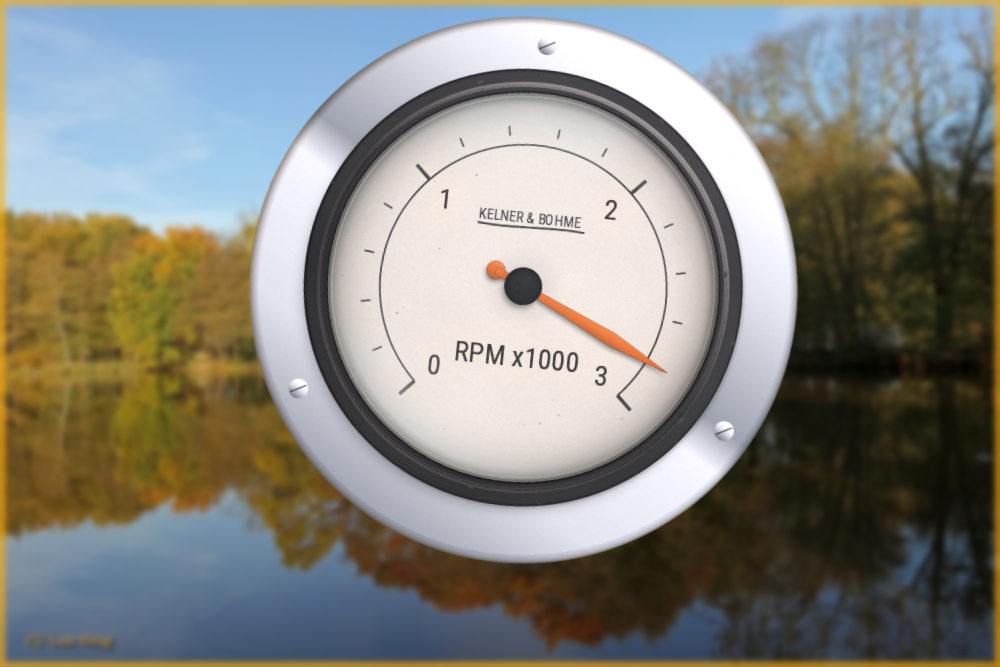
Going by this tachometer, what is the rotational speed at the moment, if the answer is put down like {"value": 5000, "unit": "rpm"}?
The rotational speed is {"value": 2800, "unit": "rpm"}
